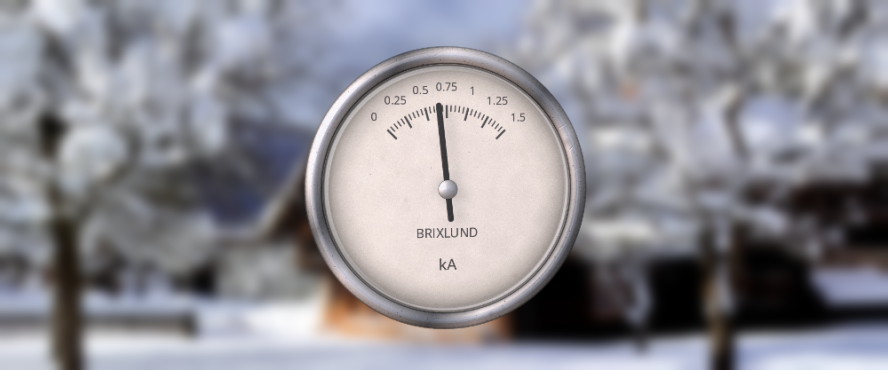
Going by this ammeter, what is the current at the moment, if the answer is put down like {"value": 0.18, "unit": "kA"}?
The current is {"value": 0.65, "unit": "kA"}
